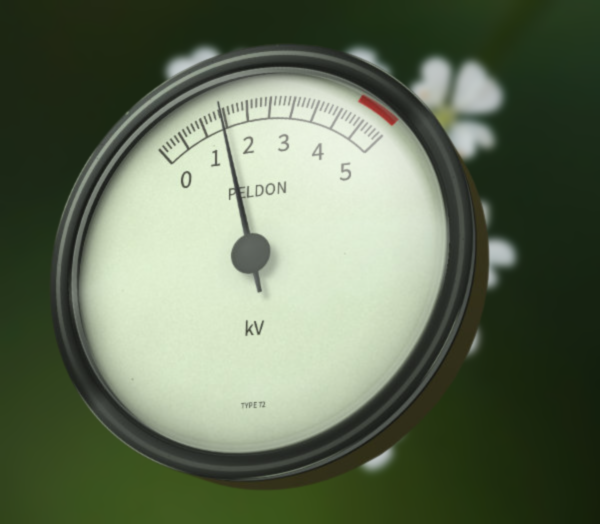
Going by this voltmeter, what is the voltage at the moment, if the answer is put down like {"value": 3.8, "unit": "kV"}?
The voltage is {"value": 1.5, "unit": "kV"}
